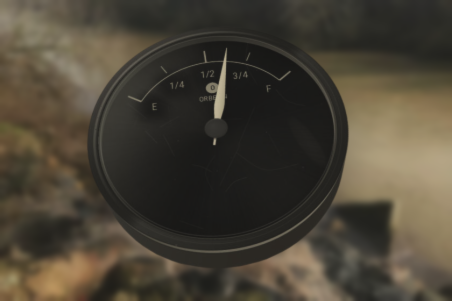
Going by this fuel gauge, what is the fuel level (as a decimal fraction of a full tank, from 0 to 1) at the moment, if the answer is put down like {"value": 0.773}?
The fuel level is {"value": 0.625}
